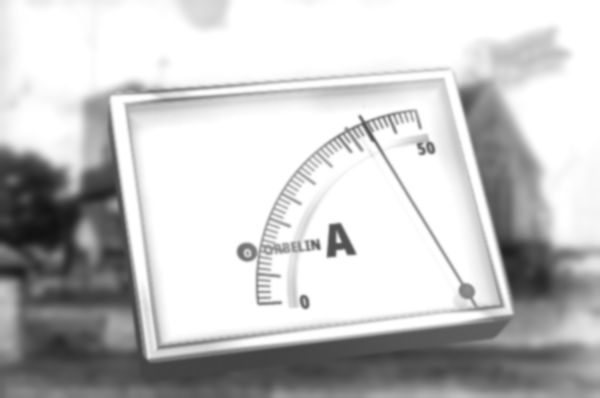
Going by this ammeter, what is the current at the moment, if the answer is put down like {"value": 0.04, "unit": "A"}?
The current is {"value": 40, "unit": "A"}
